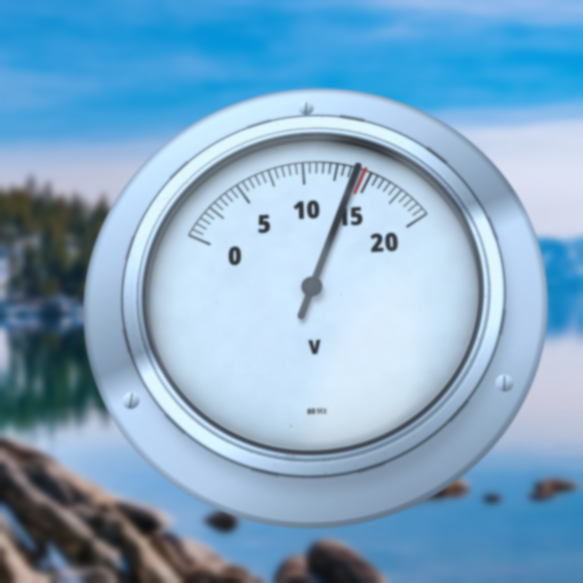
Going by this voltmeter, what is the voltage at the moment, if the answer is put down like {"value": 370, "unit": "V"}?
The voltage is {"value": 14, "unit": "V"}
